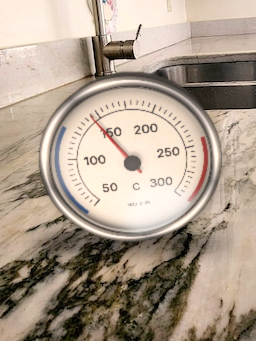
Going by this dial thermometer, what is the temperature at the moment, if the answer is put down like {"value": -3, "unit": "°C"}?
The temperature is {"value": 145, "unit": "°C"}
